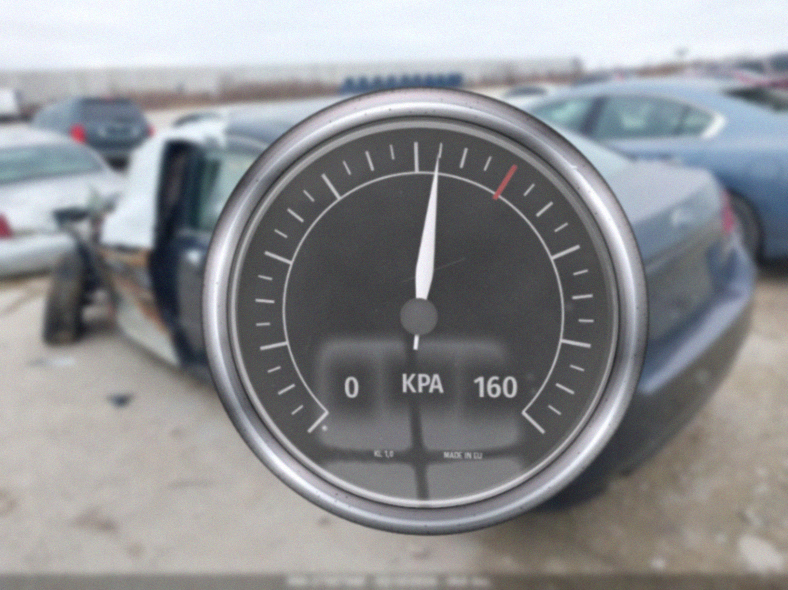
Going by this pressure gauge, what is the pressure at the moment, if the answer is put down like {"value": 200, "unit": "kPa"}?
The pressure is {"value": 85, "unit": "kPa"}
